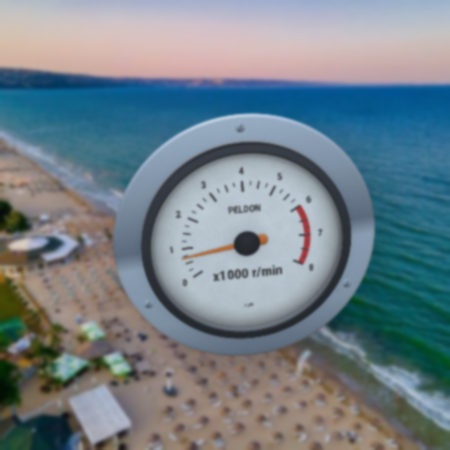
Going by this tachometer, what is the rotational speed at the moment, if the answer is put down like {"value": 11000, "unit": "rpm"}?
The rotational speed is {"value": 750, "unit": "rpm"}
